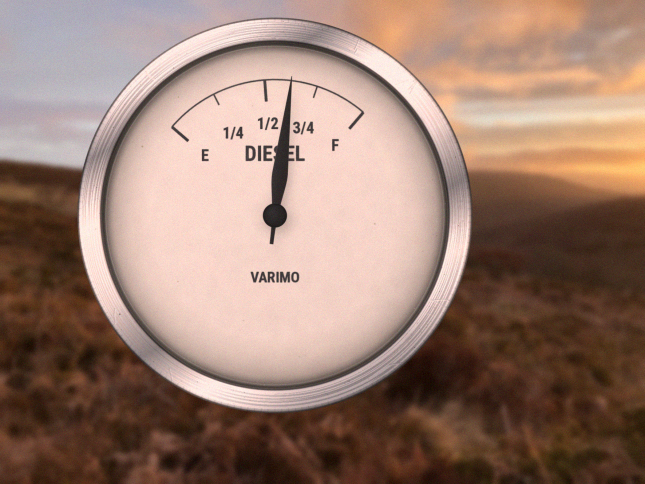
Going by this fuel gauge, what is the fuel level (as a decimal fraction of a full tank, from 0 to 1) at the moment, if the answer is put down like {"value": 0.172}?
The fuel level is {"value": 0.625}
